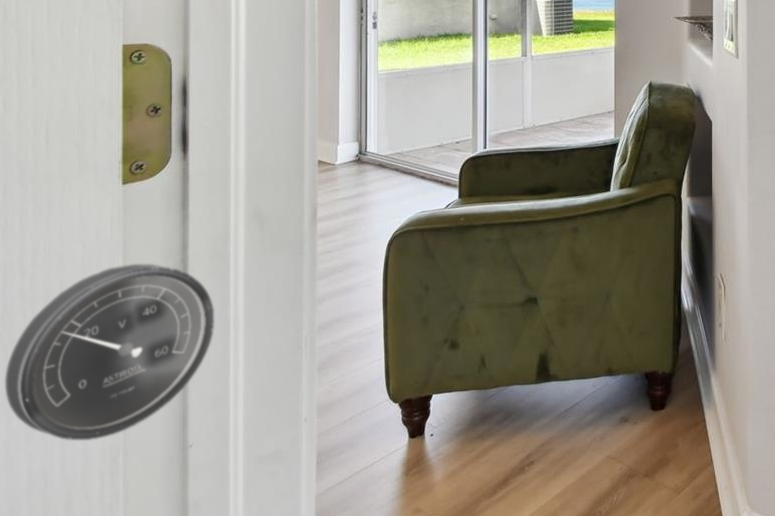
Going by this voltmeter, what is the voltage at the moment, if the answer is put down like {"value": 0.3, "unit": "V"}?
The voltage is {"value": 17.5, "unit": "V"}
